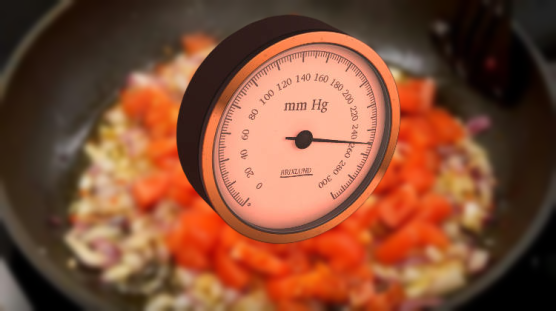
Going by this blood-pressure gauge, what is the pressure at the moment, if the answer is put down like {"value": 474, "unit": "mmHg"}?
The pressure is {"value": 250, "unit": "mmHg"}
